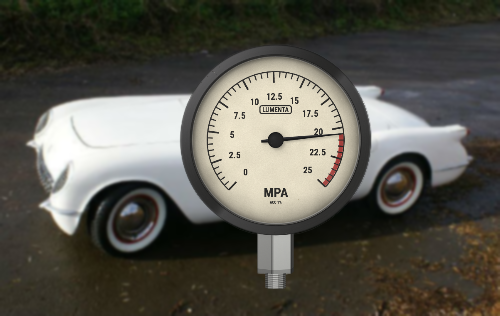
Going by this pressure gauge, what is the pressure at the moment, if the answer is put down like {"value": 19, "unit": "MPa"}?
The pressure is {"value": 20.5, "unit": "MPa"}
